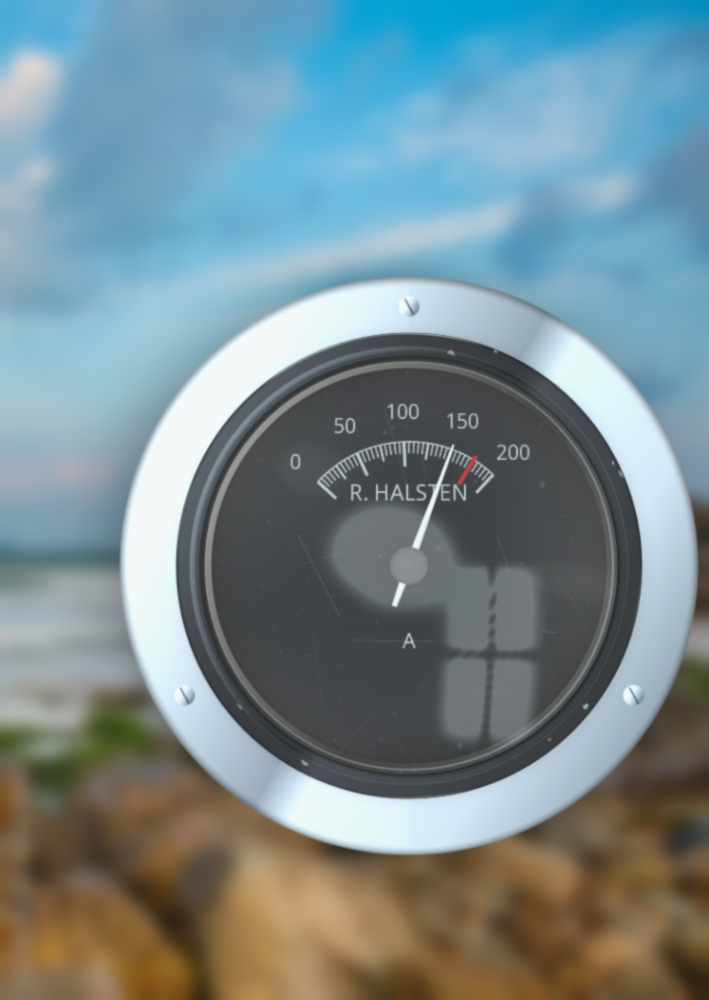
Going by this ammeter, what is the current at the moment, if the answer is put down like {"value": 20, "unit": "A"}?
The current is {"value": 150, "unit": "A"}
